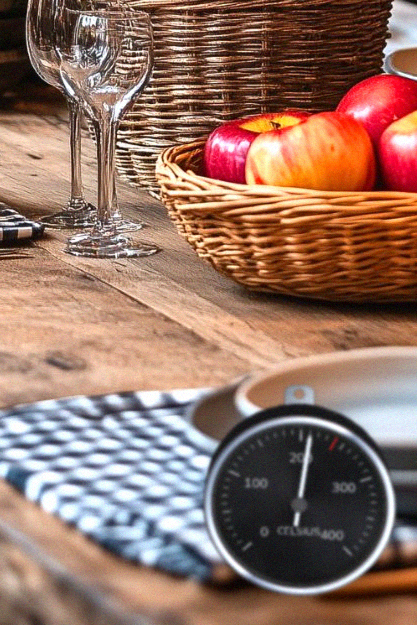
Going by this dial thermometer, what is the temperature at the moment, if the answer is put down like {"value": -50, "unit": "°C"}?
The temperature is {"value": 210, "unit": "°C"}
